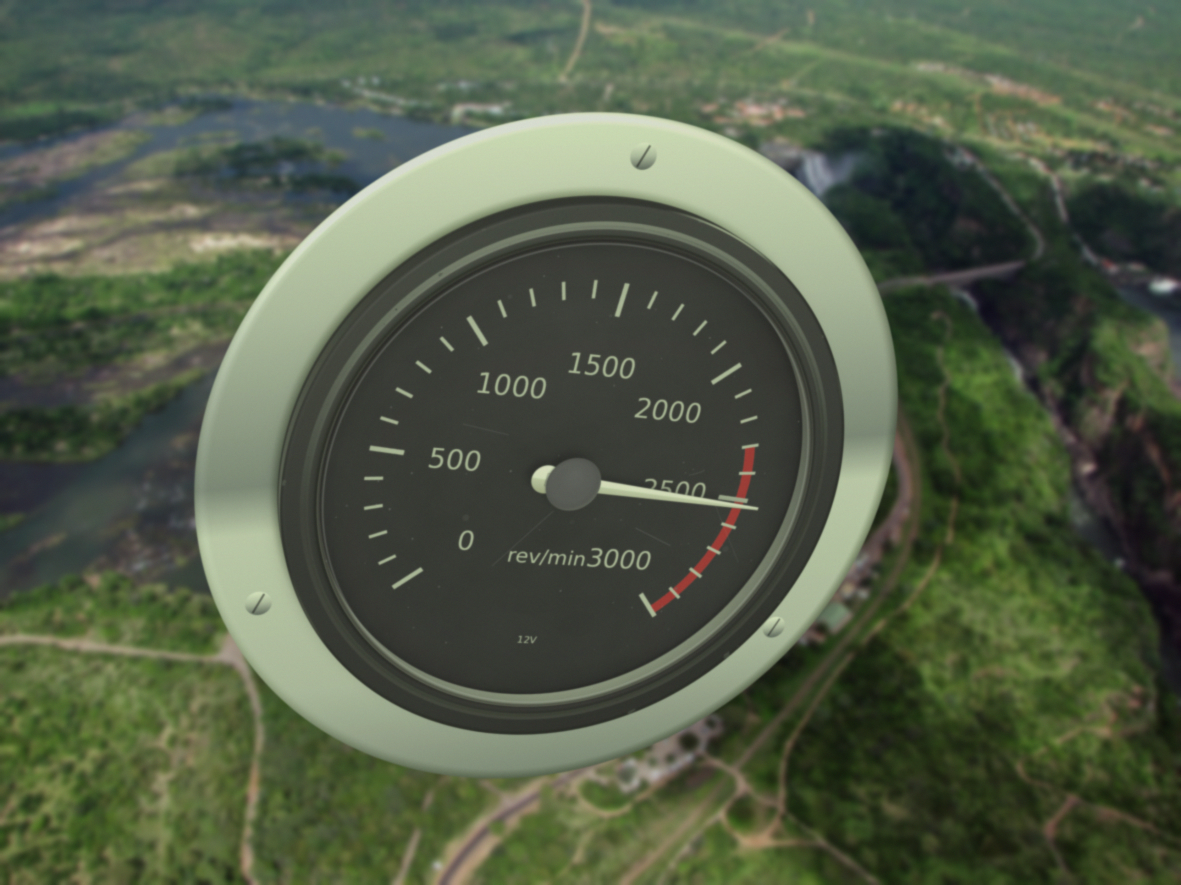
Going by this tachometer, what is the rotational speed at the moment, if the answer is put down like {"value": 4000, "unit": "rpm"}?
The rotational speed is {"value": 2500, "unit": "rpm"}
